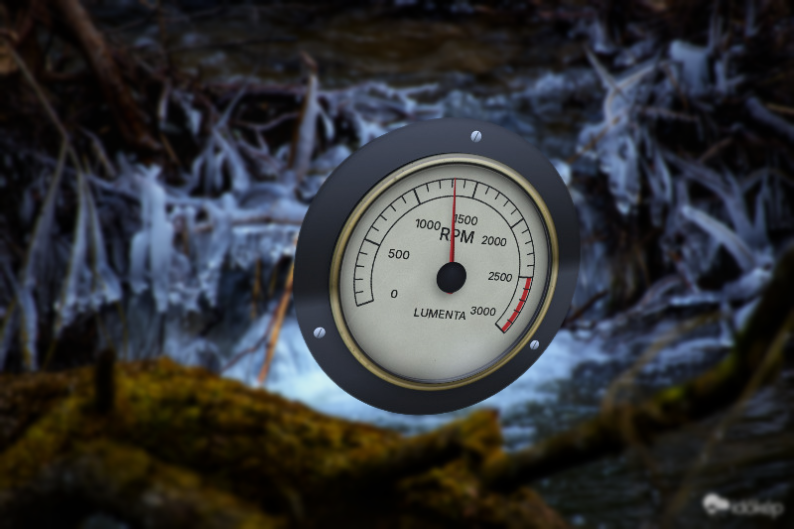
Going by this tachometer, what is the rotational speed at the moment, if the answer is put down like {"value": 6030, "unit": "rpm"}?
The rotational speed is {"value": 1300, "unit": "rpm"}
